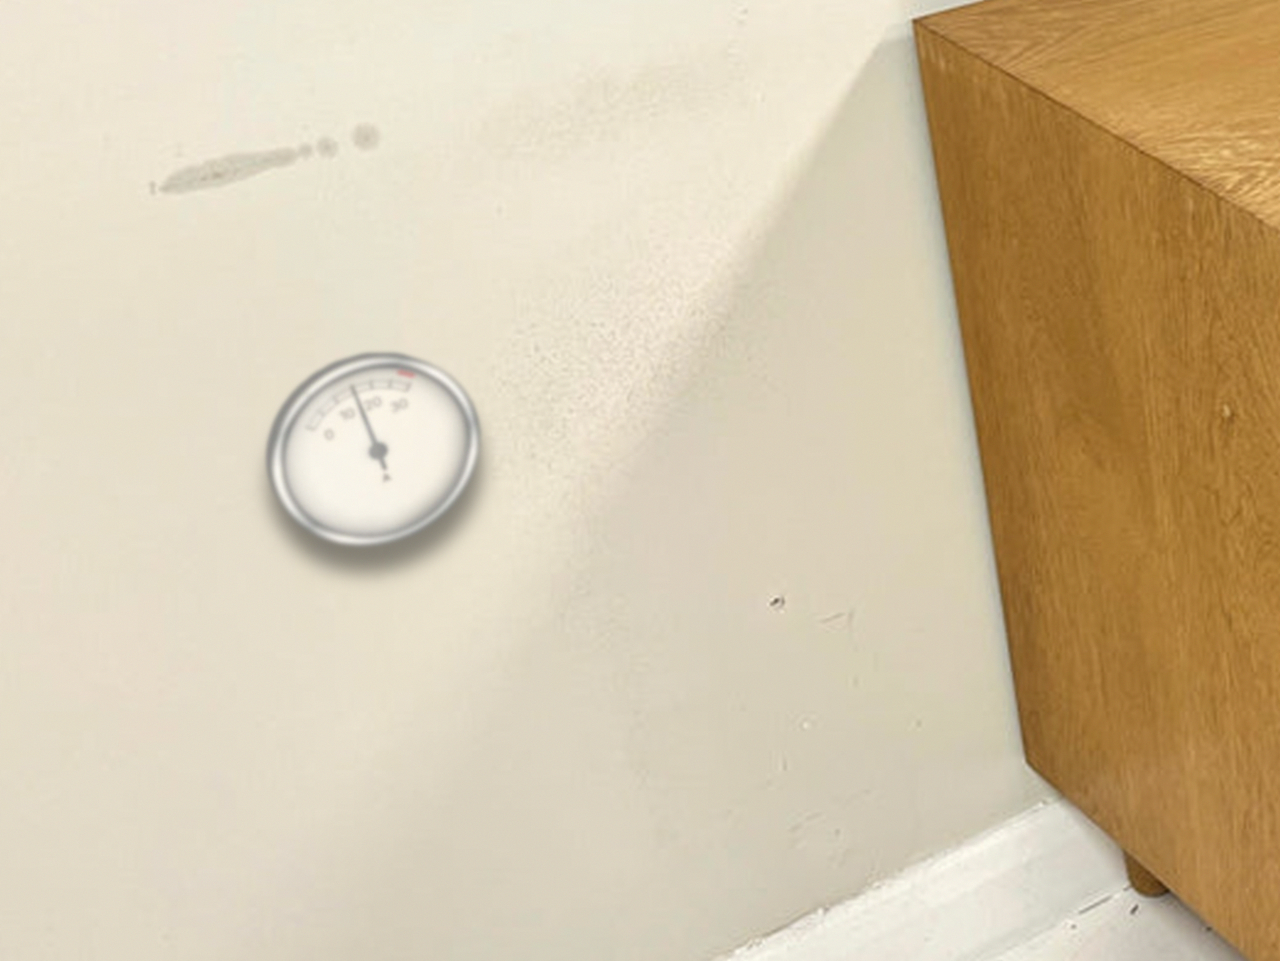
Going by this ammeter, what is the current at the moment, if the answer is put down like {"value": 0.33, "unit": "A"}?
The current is {"value": 15, "unit": "A"}
